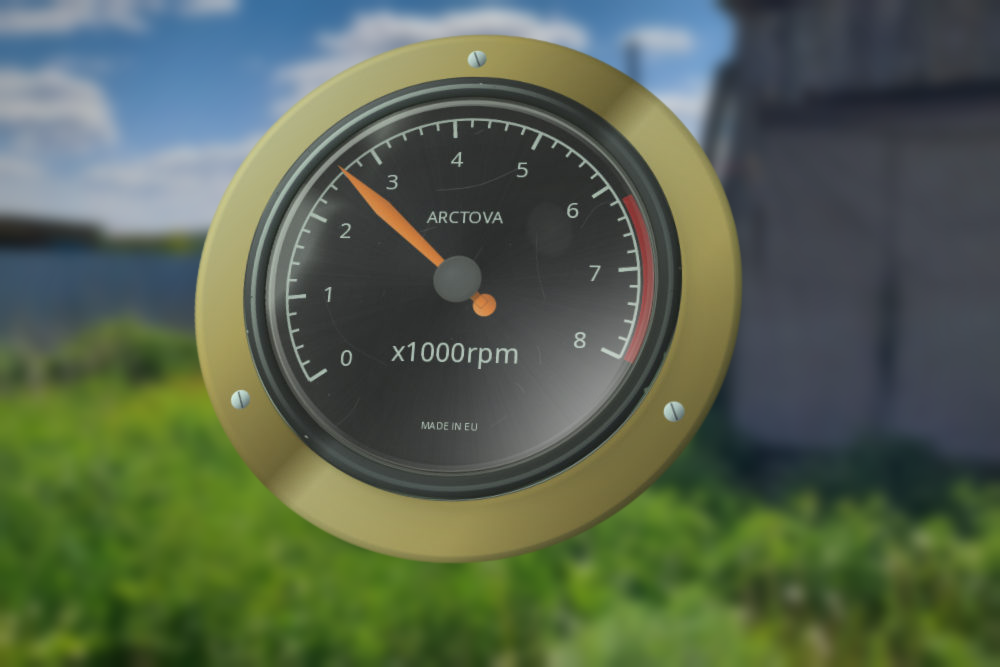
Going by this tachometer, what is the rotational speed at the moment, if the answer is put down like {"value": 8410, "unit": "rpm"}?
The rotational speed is {"value": 2600, "unit": "rpm"}
